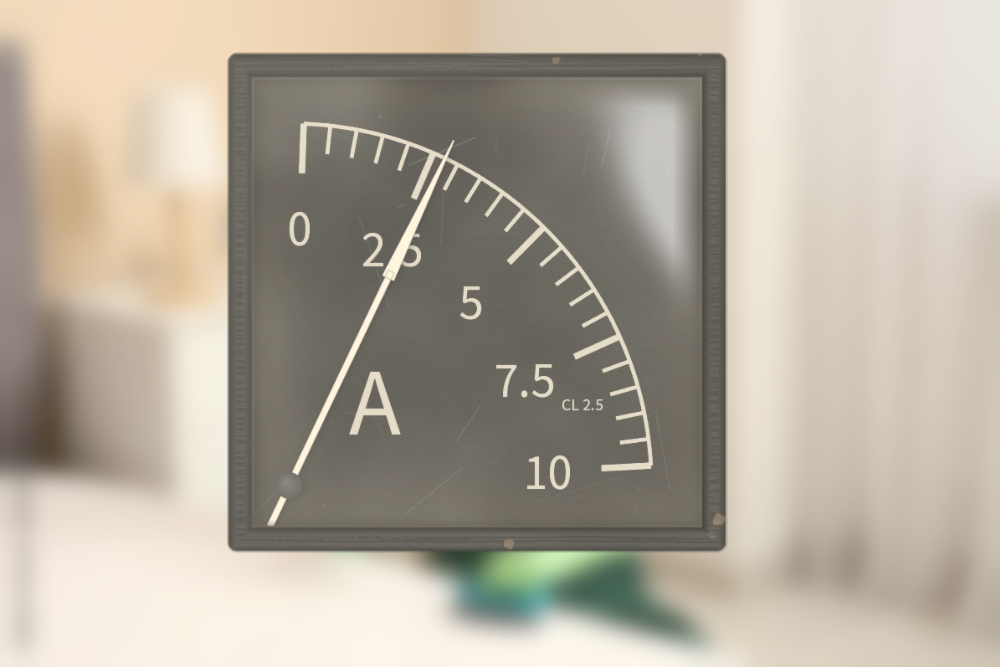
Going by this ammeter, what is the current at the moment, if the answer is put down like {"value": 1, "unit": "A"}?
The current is {"value": 2.75, "unit": "A"}
